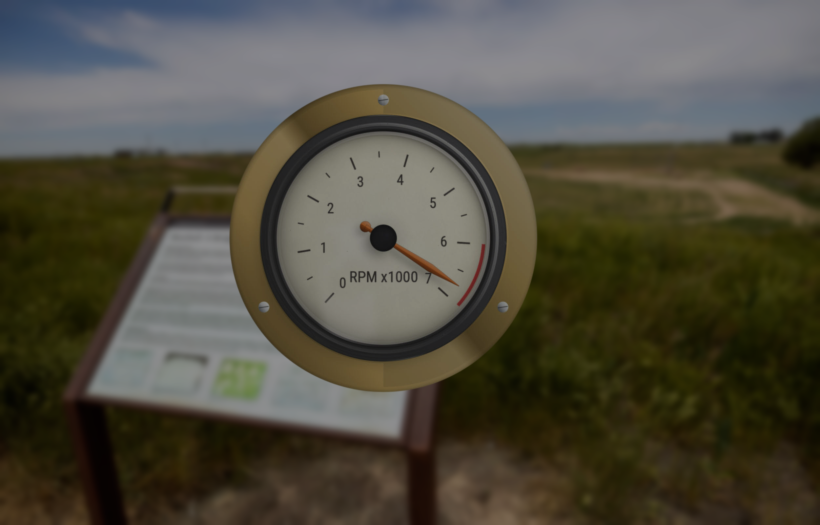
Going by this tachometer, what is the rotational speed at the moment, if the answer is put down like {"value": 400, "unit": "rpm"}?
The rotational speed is {"value": 6750, "unit": "rpm"}
